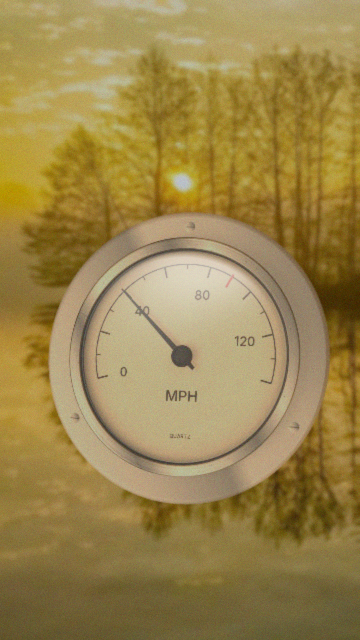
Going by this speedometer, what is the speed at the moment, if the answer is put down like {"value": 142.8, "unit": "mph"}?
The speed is {"value": 40, "unit": "mph"}
